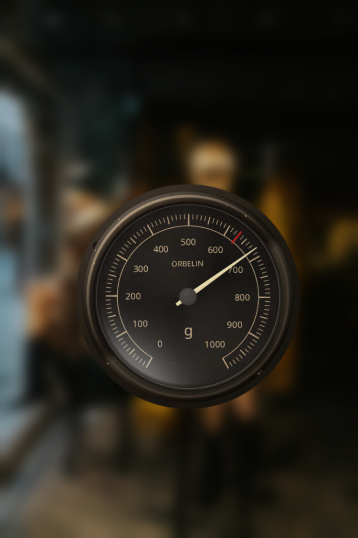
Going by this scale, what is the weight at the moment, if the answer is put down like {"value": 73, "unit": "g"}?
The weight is {"value": 680, "unit": "g"}
